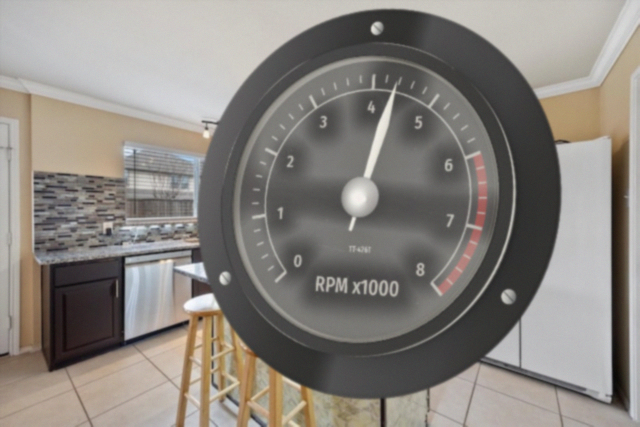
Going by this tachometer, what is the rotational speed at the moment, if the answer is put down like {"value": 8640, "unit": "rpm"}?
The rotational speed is {"value": 4400, "unit": "rpm"}
